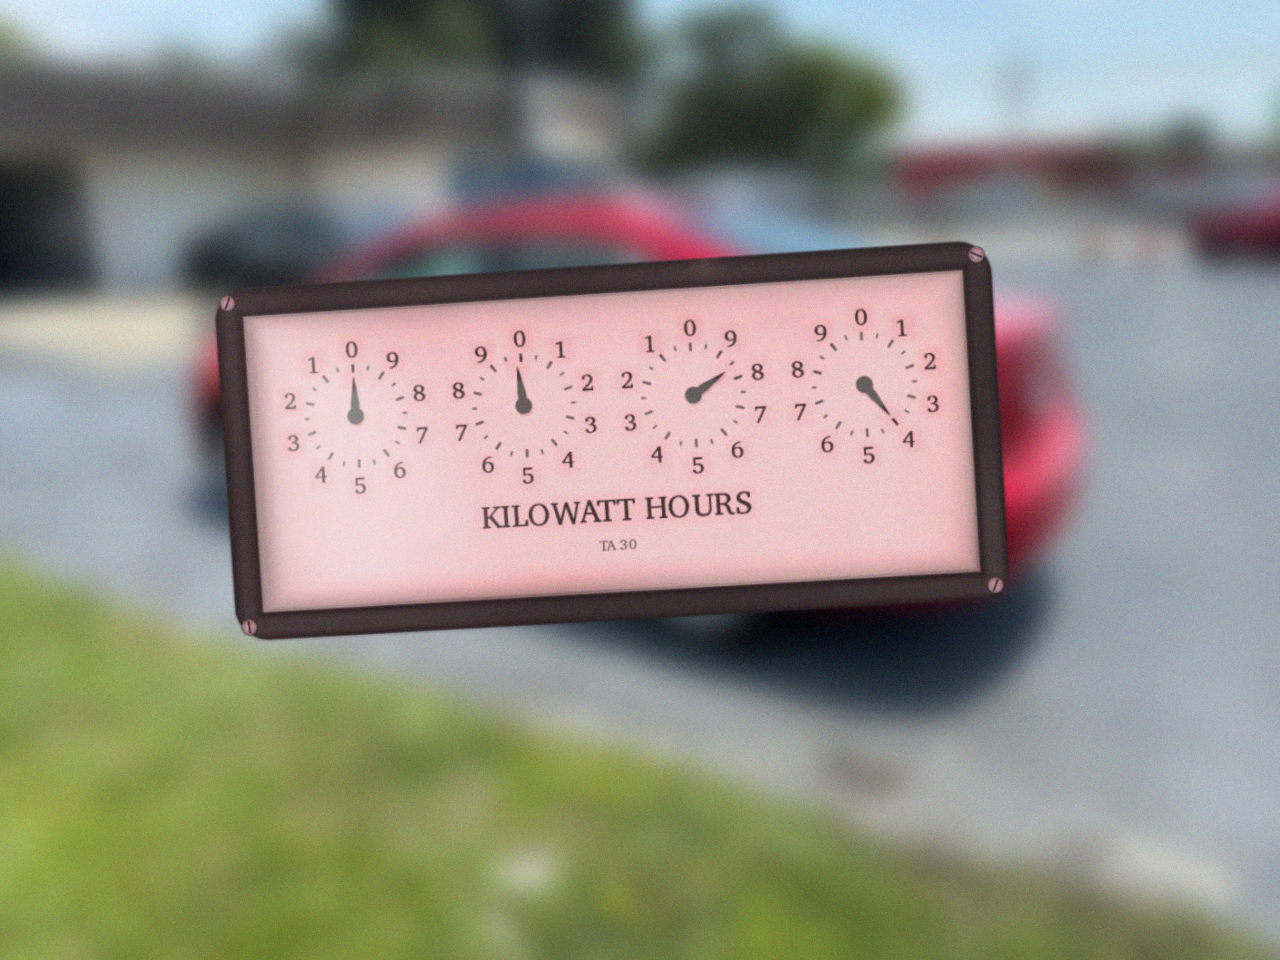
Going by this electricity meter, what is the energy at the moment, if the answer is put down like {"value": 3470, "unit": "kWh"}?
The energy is {"value": 9984, "unit": "kWh"}
